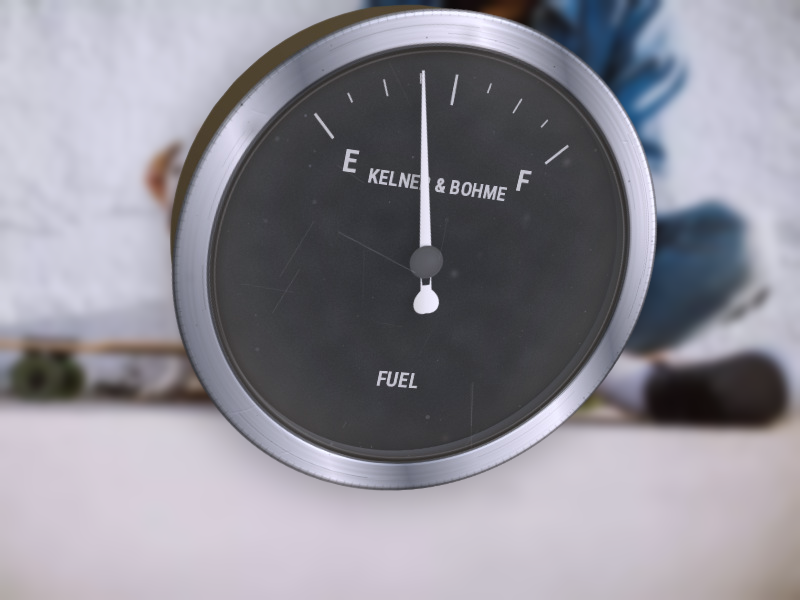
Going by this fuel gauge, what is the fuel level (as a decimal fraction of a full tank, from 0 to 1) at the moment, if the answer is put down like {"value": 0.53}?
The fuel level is {"value": 0.375}
